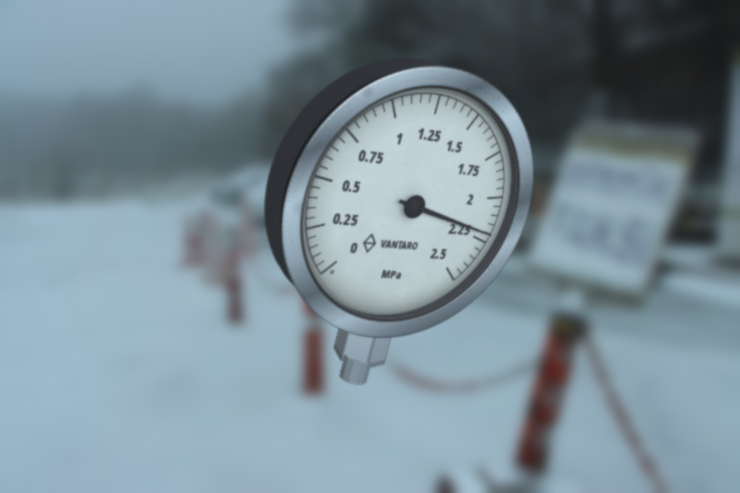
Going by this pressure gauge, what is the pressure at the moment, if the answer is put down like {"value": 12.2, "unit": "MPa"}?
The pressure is {"value": 2.2, "unit": "MPa"}
